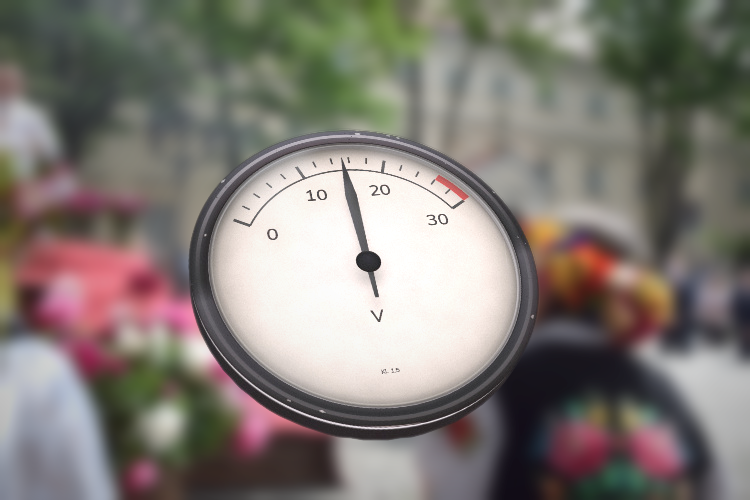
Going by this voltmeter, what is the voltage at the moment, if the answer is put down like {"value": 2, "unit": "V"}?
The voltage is {"value": 15, "unit": "V"}
